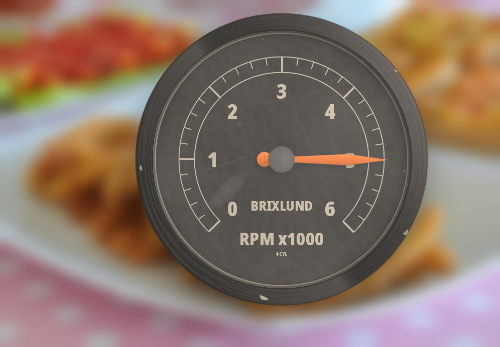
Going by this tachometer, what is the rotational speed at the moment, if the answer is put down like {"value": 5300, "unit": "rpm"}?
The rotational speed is {"value": 5000, "unit": "rpm"}
